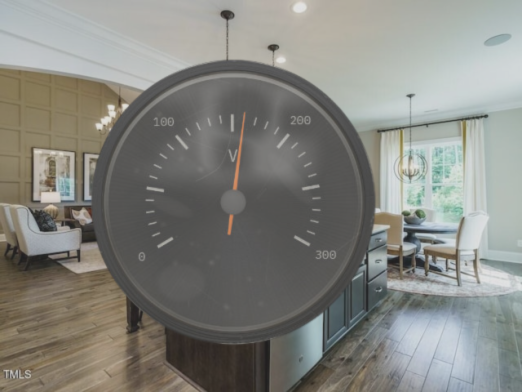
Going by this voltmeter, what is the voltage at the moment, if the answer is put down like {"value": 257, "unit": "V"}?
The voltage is {"value": 160, "unit": "V"}
